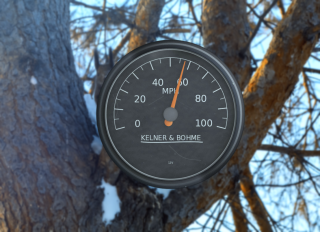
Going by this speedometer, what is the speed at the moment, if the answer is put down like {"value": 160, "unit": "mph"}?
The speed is {"value": 57.5, "unit": "mph"}
